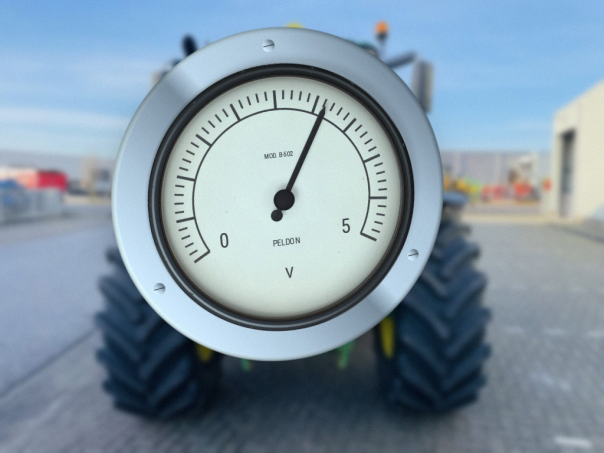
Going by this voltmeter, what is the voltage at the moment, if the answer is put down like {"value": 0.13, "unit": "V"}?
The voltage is {"value": 3.1, "unit": "V"}
